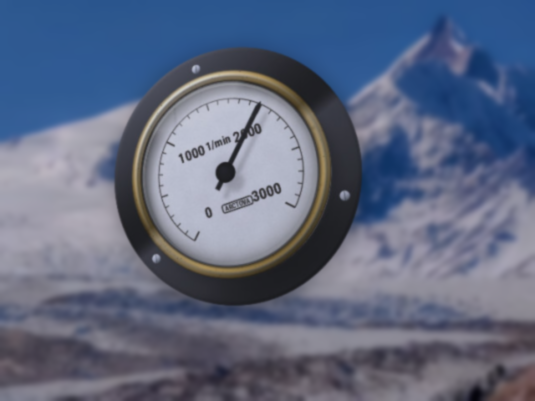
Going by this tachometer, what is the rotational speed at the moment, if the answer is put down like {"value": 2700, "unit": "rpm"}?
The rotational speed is {"value": 2000, "unit": "rpm"}
